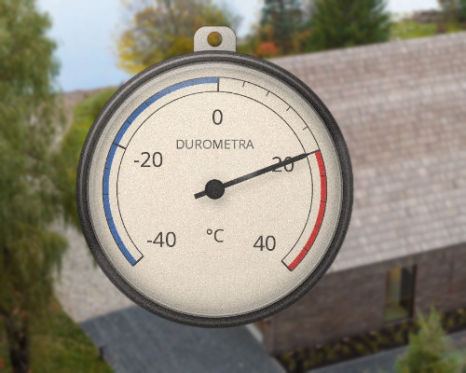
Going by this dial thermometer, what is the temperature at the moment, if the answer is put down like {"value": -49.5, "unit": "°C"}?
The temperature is {"value": 20, "unit": "°C"}
